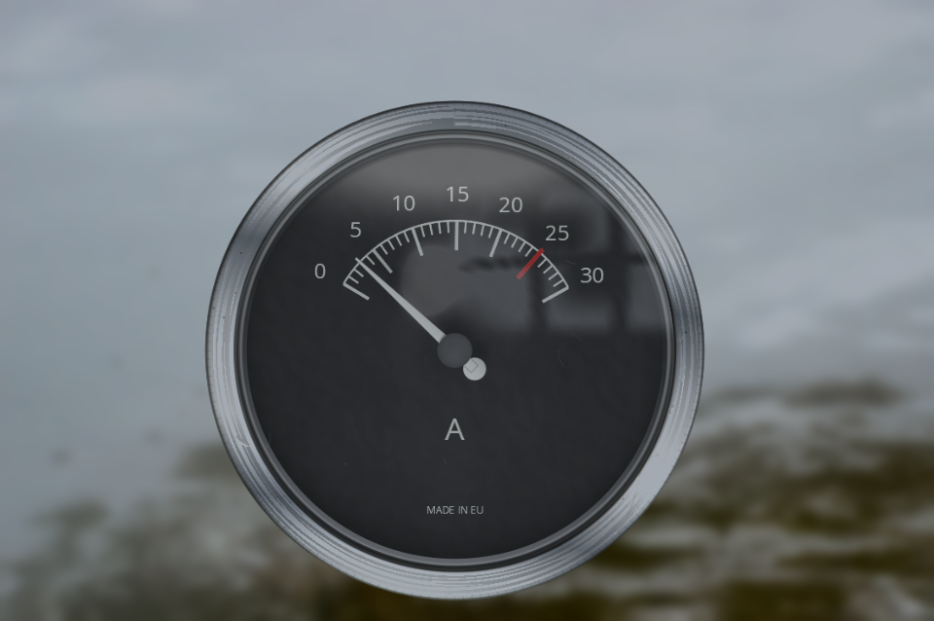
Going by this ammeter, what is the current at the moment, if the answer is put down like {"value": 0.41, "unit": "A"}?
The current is {"value": 3, "unit": "A"}
